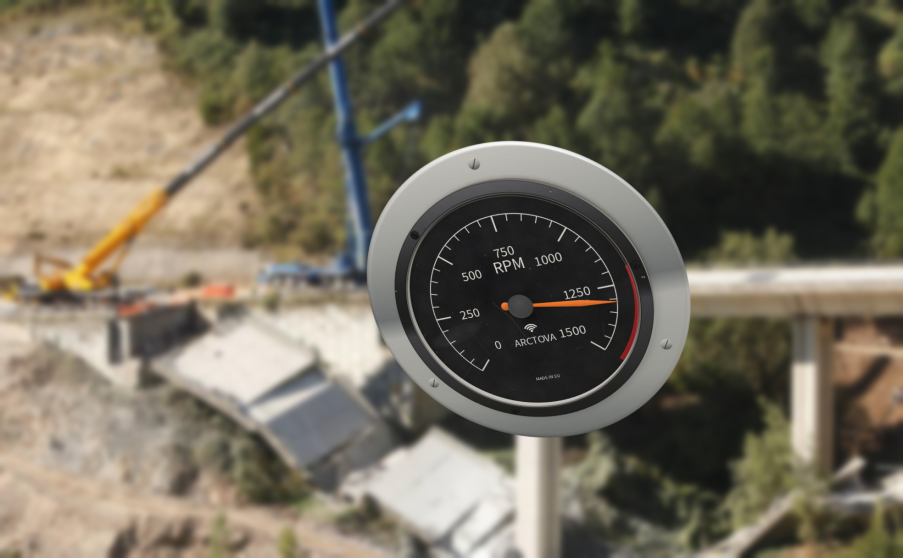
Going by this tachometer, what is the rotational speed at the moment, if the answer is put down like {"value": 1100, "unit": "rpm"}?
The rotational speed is {"value": 1300, "unit": "rpm"}
